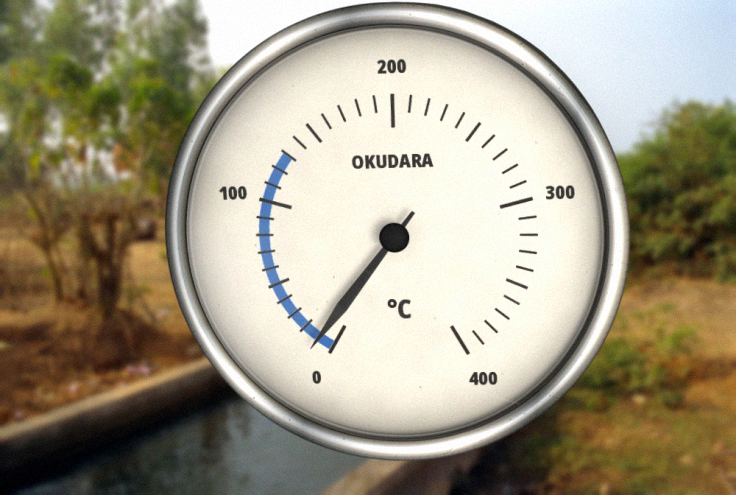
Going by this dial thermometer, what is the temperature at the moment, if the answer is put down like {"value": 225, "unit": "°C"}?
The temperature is {"value": 10, "unit": "°C"}
